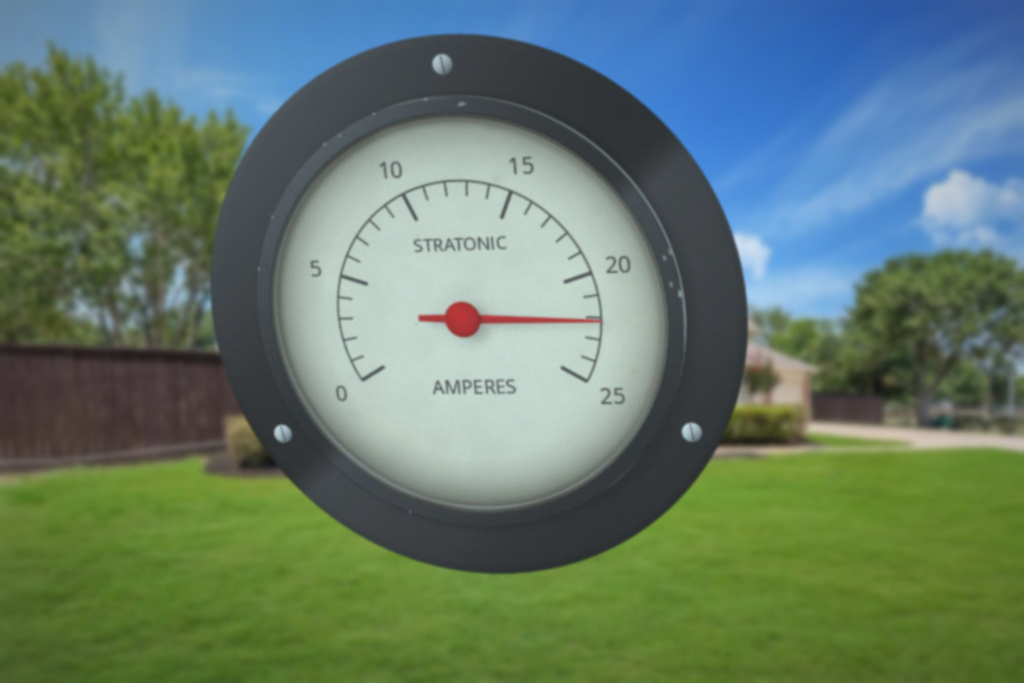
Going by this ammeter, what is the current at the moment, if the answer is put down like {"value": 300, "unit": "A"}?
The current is {"value": 22, "unit": "A"}
